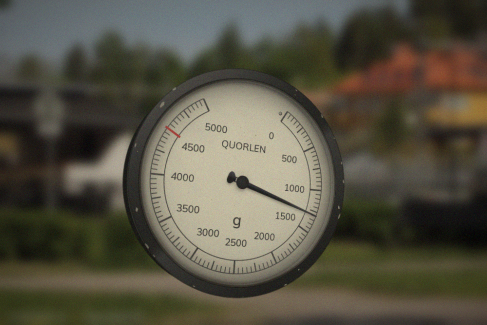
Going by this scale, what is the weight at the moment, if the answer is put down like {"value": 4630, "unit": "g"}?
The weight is {"value": 1300, "unit": "g"}
